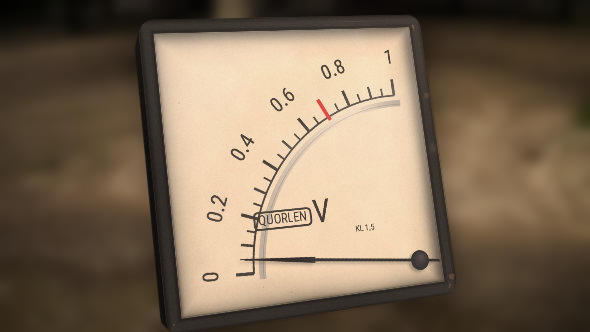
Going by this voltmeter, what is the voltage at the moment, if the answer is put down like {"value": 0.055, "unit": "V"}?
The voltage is {"value": 0.05, "unit": "V"}
